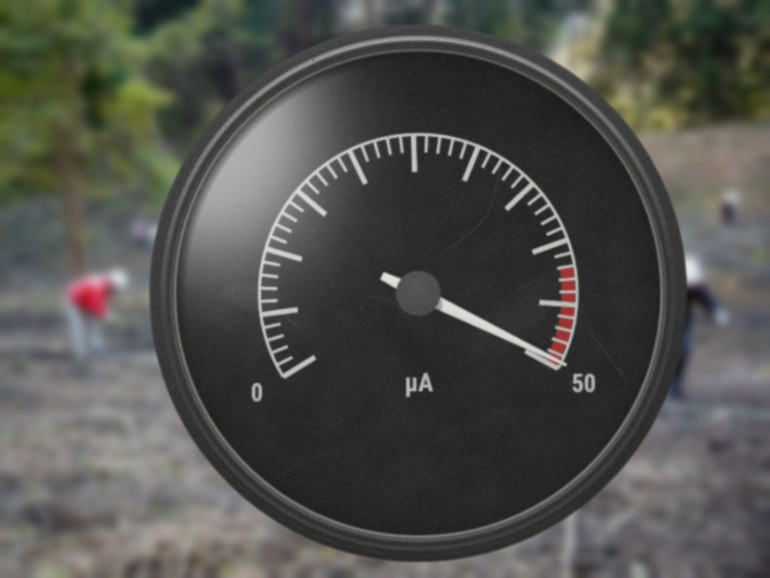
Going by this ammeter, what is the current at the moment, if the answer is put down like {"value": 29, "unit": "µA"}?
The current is {"value": 49.5, "unit": "µA"}
